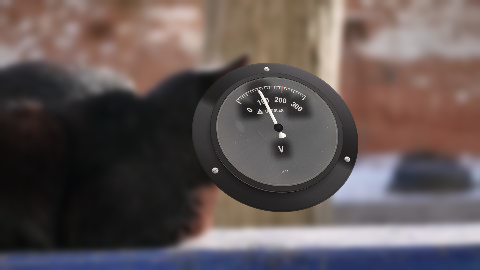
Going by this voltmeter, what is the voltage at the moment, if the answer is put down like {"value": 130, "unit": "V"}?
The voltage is {"value": 100, "unit": "V"}
